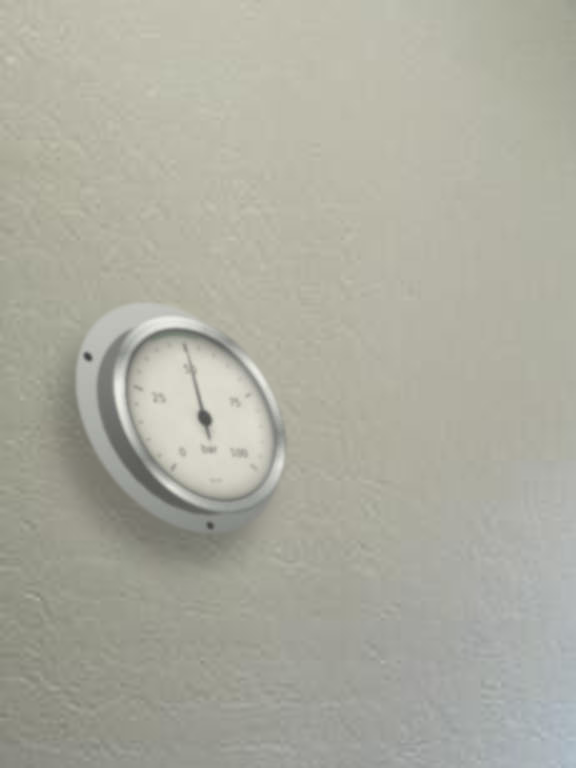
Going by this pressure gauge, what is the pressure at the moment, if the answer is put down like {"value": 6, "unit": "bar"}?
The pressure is {"value": 50, "unit": "bar"}
